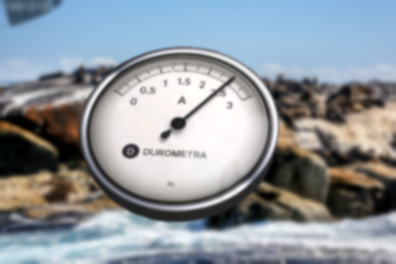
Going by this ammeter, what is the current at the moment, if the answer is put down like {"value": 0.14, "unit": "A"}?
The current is {"value": 2.5, "unit": "A"}
